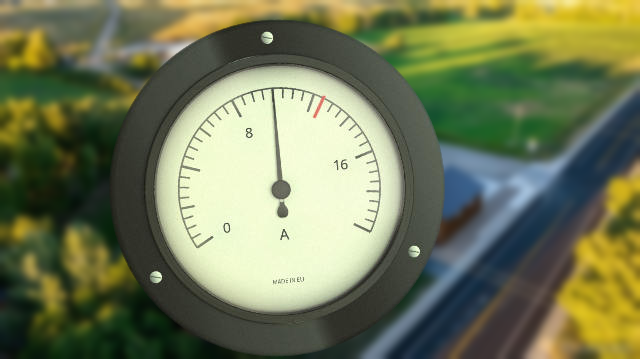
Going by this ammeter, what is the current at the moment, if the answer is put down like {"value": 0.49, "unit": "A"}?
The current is {"value": 10, "unit": "A"}
